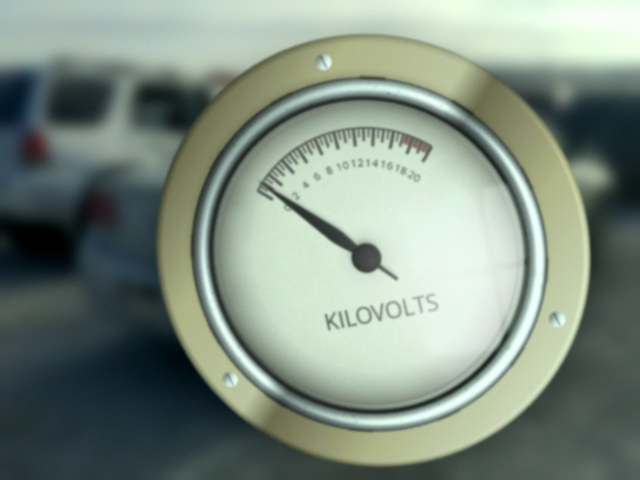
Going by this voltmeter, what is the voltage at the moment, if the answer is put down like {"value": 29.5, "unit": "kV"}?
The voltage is {"value": 1, "unit": "kV"}
